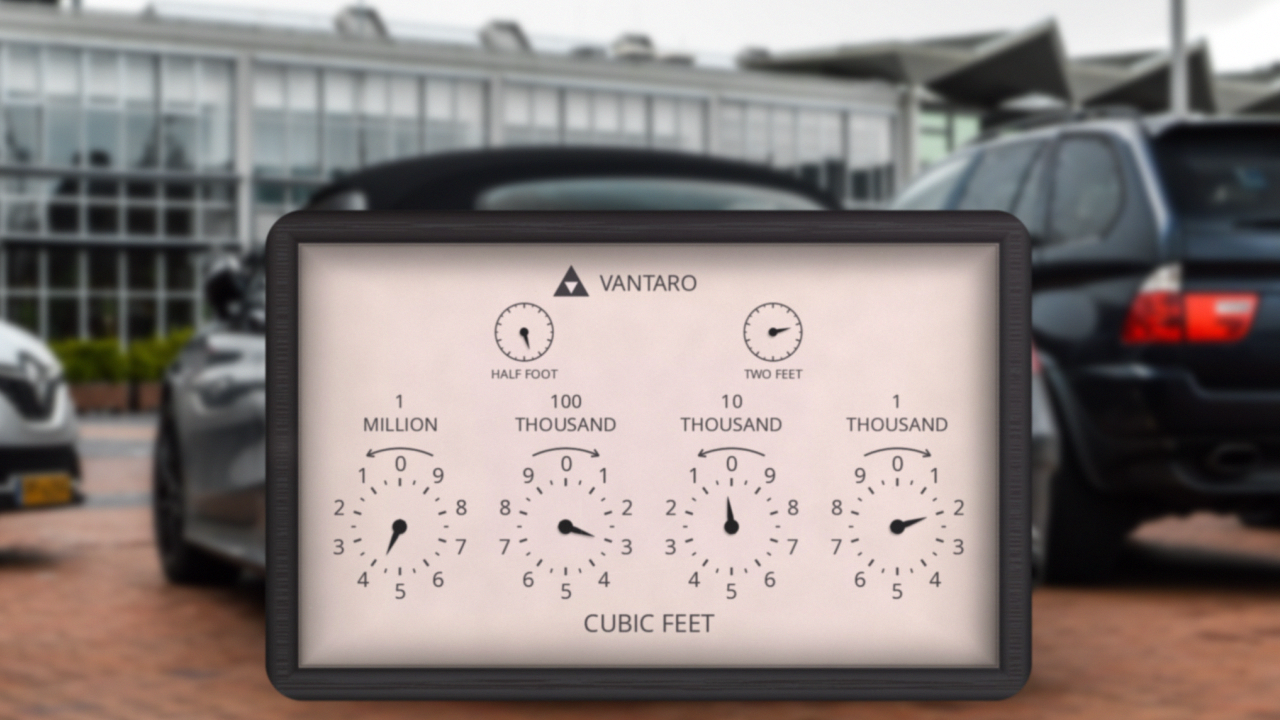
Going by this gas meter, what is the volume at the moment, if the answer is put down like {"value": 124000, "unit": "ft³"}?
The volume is {"value": 430200, "unit": "ft³"}
